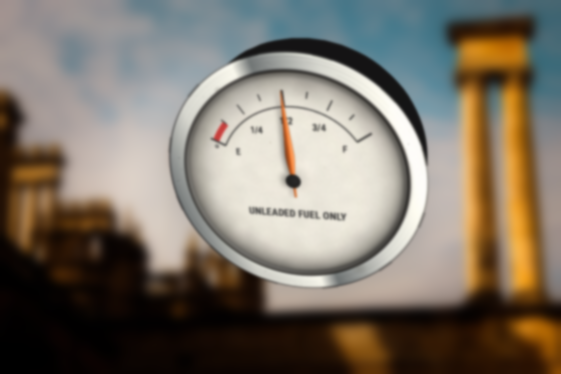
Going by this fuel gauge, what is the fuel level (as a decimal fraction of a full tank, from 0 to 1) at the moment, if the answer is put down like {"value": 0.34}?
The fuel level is {"value": 0.5}
